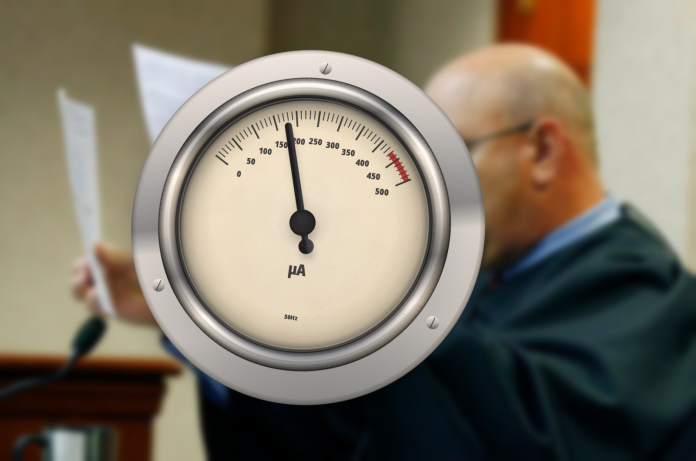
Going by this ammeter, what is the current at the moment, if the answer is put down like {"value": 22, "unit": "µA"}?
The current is {"value": 180, "unit": "µA"}
